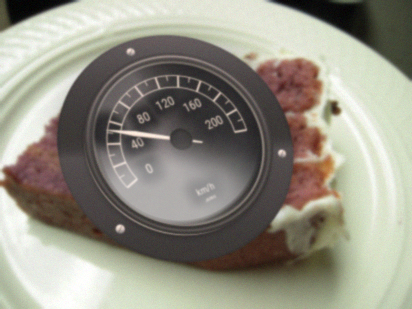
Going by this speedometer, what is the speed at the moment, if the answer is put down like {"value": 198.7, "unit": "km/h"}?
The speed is {"value": 50, "unit": "km/h"}
